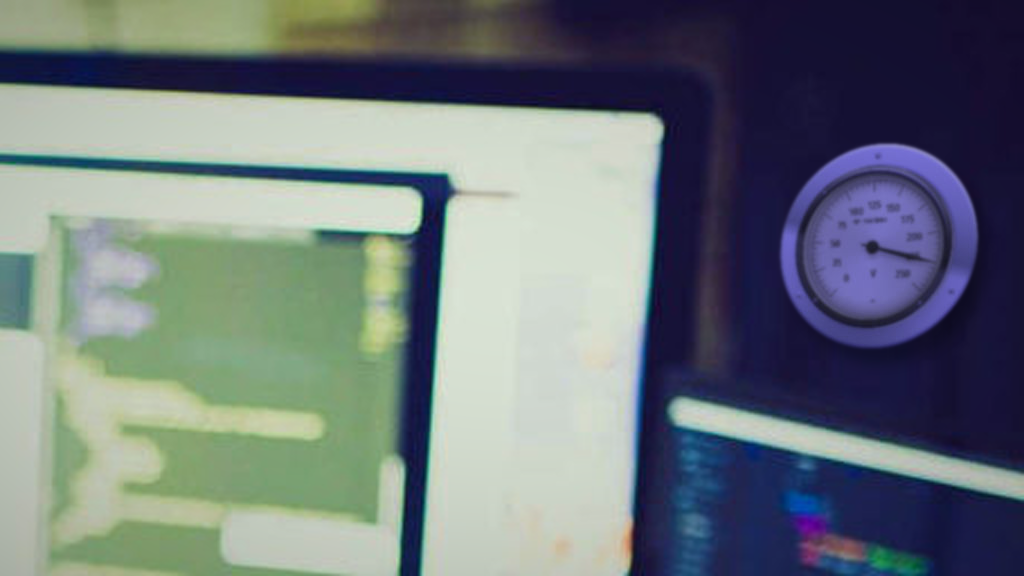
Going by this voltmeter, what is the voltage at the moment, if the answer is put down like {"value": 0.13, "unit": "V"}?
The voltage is {"value": 225, "unit": "V"}
